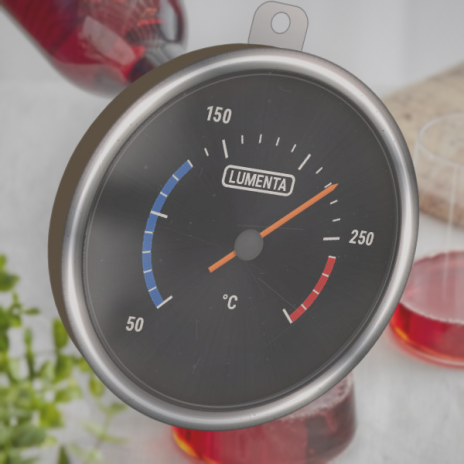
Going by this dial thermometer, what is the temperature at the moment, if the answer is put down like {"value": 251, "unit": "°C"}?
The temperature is {"value": 220, "unit": "°C"}
